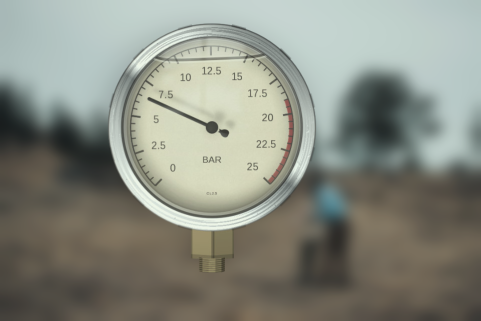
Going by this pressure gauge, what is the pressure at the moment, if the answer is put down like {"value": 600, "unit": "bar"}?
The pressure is {"value": 6.5, "unit": "bar"}
